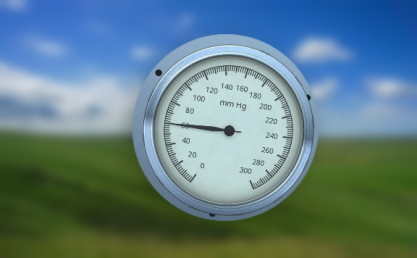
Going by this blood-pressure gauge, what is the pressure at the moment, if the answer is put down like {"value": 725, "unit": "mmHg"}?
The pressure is {"value": 60, "unit": "mmHg"}
